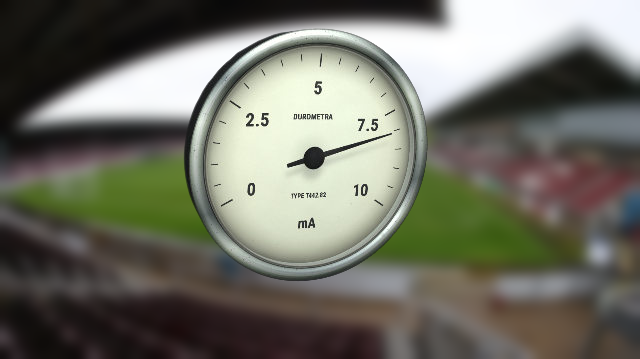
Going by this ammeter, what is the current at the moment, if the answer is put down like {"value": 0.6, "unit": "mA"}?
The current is {"value": 8, "unit": "mA"}
